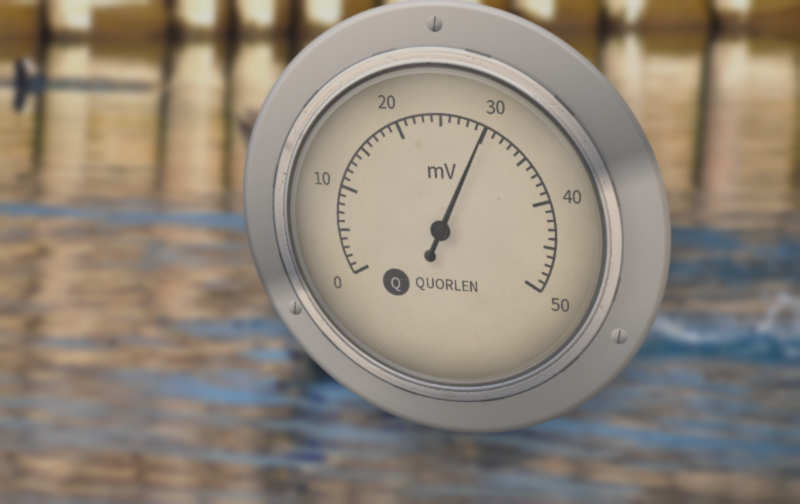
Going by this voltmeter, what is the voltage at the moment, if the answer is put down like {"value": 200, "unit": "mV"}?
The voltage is {"value": 30, "unit": "mV"}
